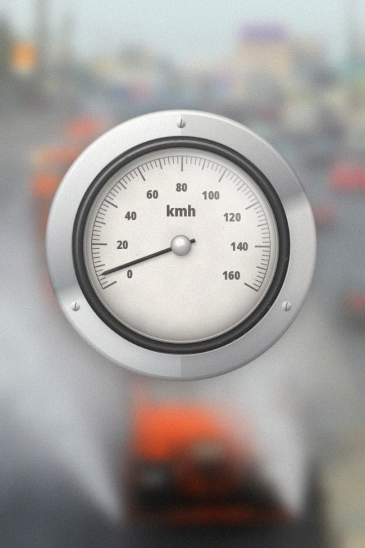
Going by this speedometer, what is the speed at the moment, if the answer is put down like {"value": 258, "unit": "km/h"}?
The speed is {"value": 6, "unit": "km/h"}
